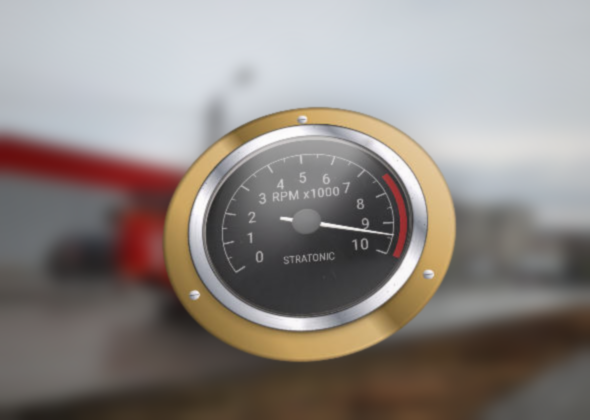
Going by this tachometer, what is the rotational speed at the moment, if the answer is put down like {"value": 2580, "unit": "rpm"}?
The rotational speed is {"value": 9500, "unit": "rpm"}
